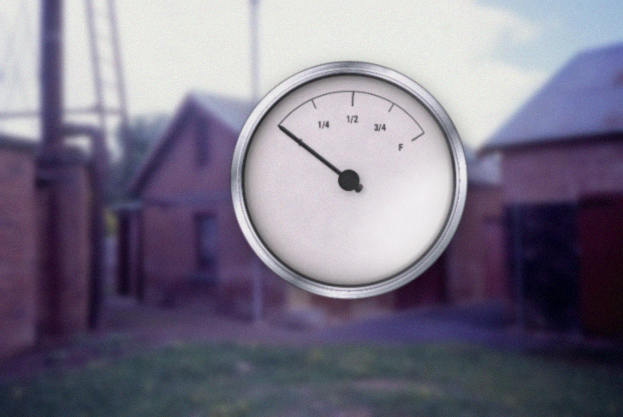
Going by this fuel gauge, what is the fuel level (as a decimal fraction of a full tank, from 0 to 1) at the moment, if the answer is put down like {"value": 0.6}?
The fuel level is {"value": 0}
